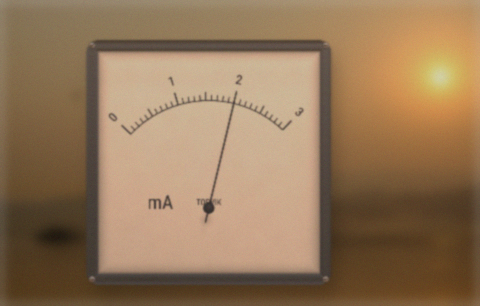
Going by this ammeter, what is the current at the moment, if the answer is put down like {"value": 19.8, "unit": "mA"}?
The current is {"value": 2, "unit": "mA"}
